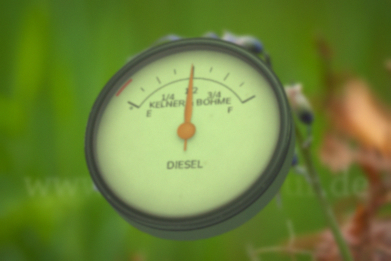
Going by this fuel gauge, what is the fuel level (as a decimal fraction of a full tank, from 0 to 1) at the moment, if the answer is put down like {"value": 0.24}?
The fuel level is {"value": 0.5}
